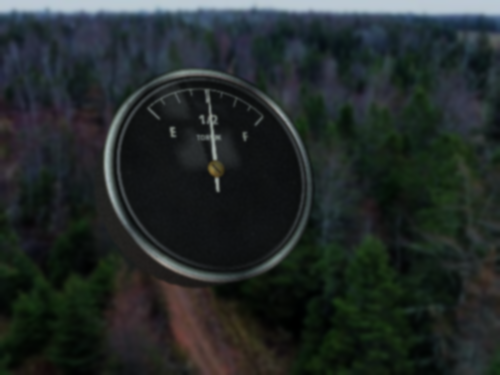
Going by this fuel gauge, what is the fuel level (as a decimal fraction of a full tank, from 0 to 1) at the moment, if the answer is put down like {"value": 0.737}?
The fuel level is {"value": 0.5}
